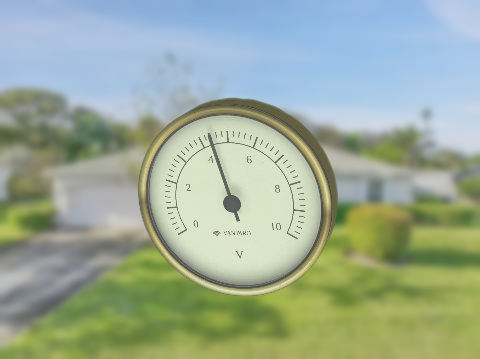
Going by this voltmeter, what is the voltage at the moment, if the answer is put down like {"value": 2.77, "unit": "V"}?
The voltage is {"value": 4.4, "unit": "V"}
